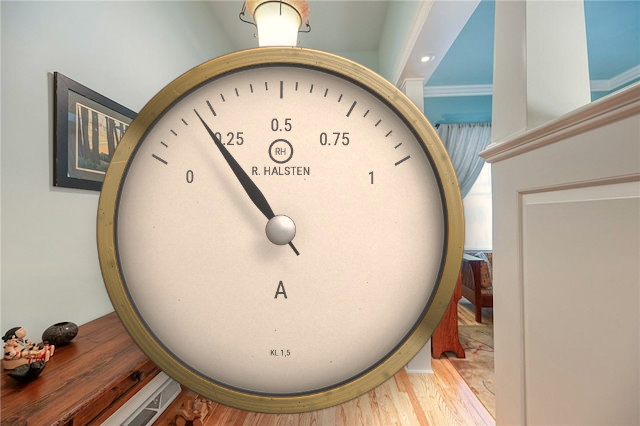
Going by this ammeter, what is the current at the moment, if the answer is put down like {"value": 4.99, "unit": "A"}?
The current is {"value": 0.2, "unit": "A"}
